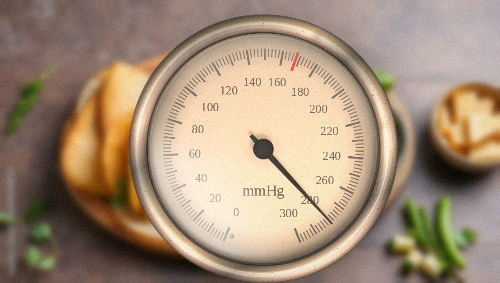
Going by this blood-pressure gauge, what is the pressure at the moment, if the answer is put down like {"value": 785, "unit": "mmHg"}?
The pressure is {"value": 280, "unit": "mmHg"}
